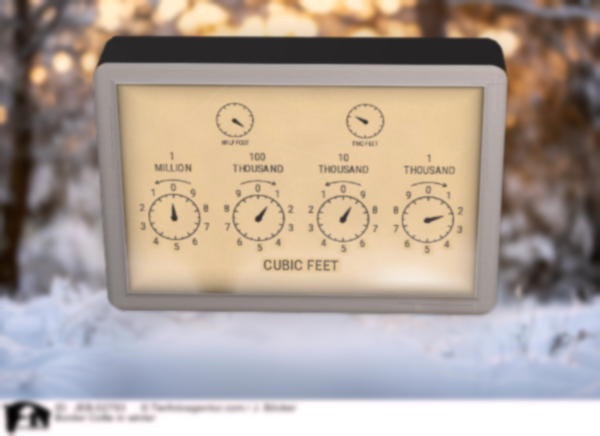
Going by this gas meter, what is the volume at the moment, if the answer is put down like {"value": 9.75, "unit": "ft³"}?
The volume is {"value": 9200, "unit": "ft³"}
